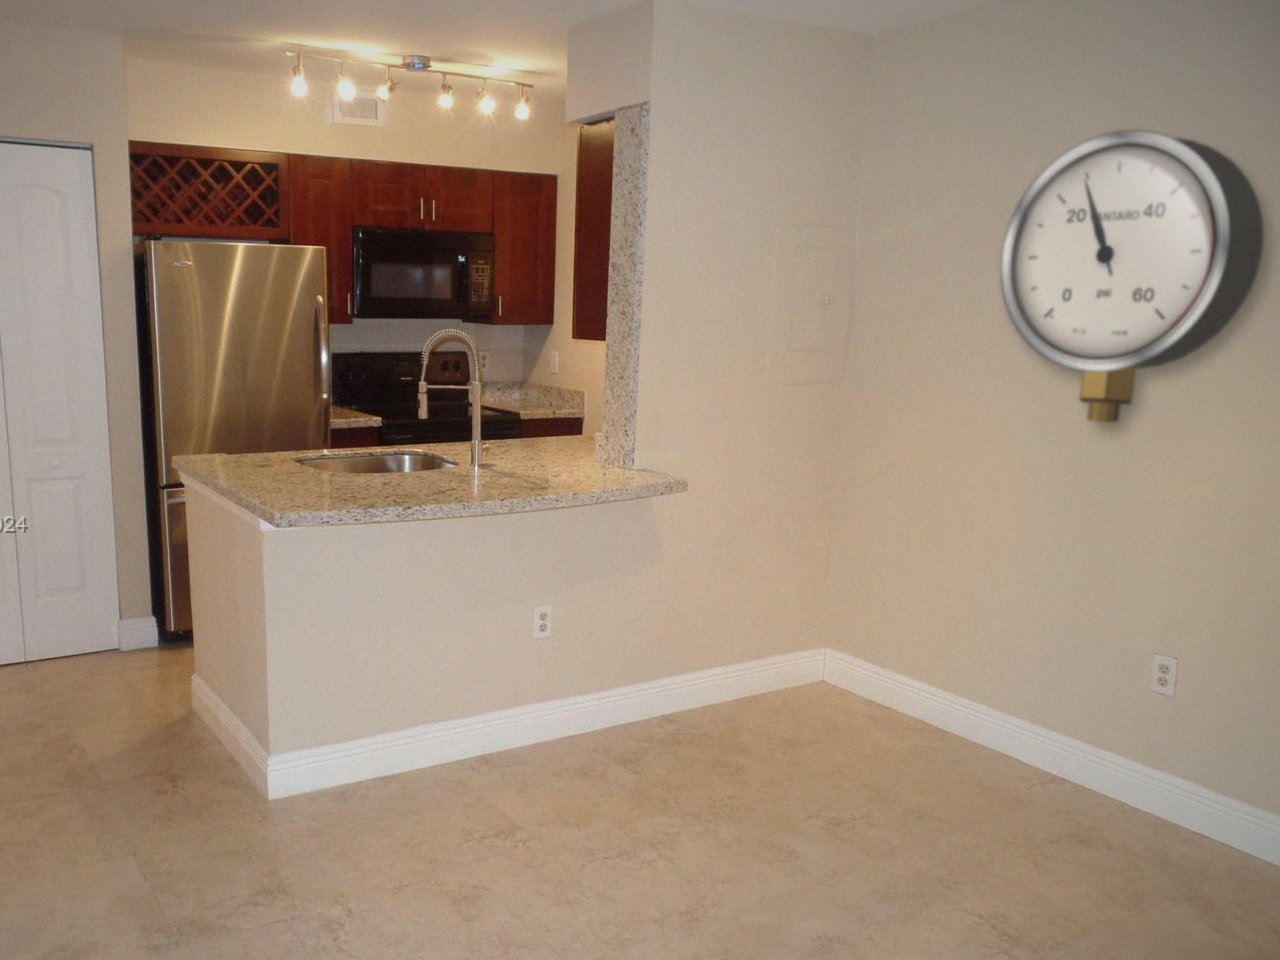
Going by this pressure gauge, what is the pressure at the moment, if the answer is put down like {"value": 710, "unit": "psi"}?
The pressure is {"value": 25, "unit": "psi"}
